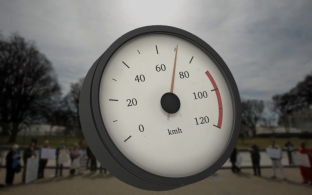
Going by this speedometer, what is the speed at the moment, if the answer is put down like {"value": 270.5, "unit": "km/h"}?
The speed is {"value": 70, "unit": "km/h"}
